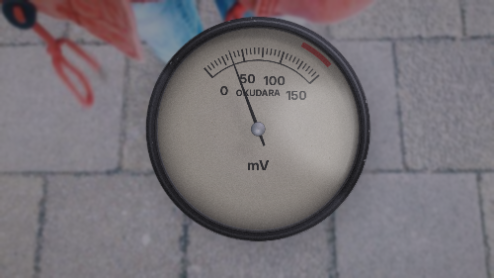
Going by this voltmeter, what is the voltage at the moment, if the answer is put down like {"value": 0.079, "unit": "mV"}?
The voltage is {"value": 35, "unit": "mV"}
